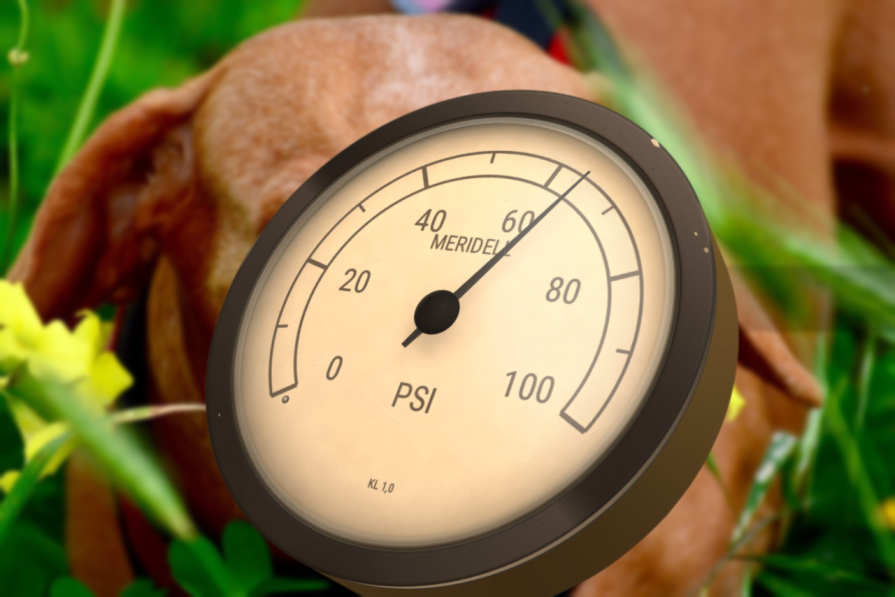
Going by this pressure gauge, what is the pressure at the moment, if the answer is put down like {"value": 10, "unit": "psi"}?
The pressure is {"value": 65, "unit": "psi"}
